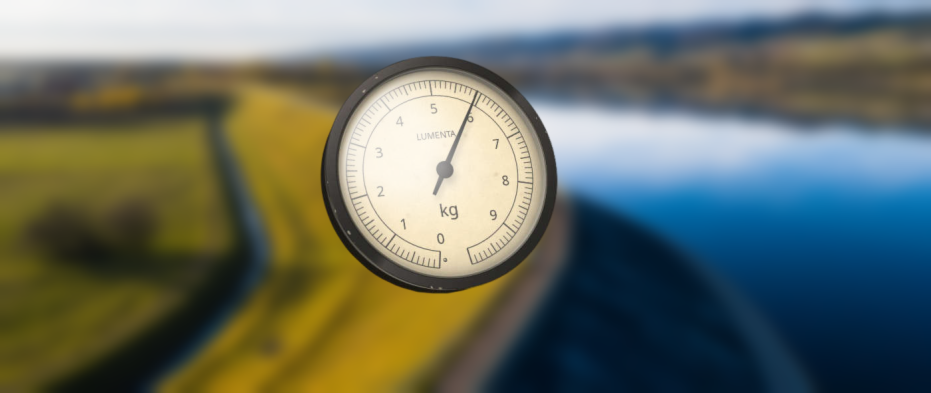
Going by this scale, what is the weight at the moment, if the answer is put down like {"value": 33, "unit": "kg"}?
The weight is {"value": 5.9, "unit": "kg"}
